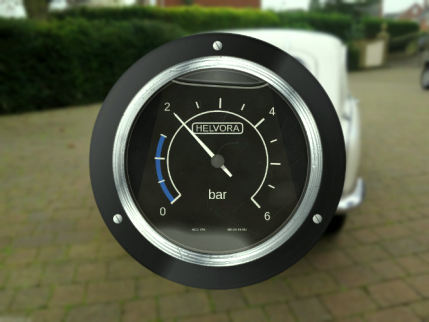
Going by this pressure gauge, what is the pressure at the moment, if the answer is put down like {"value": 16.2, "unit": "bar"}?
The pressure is {"value": 2, "unit": "bar"}
